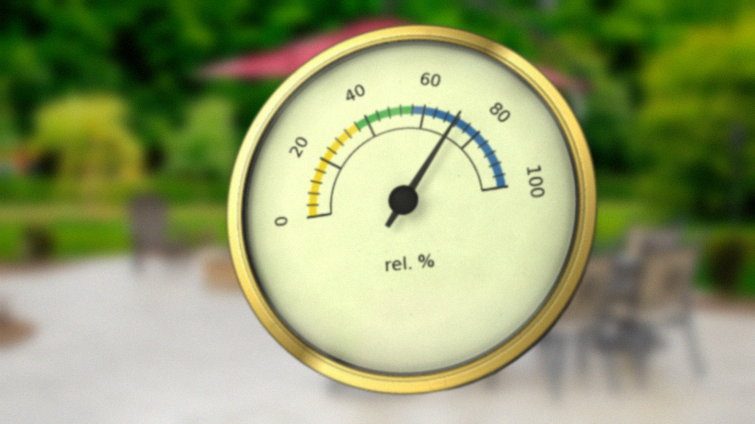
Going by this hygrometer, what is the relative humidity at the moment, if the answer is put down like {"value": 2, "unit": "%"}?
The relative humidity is {"value": 72, "unit": "%"}
